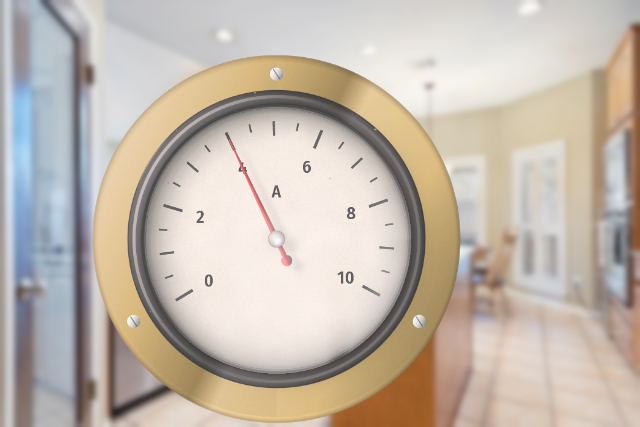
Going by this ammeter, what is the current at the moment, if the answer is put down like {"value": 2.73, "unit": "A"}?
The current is {"value": 4, "unit": "A"}
